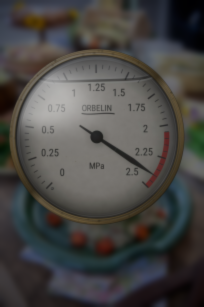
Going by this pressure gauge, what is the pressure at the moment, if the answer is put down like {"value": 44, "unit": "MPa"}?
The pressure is {"value": 2.4, "unit": "MPa"}
